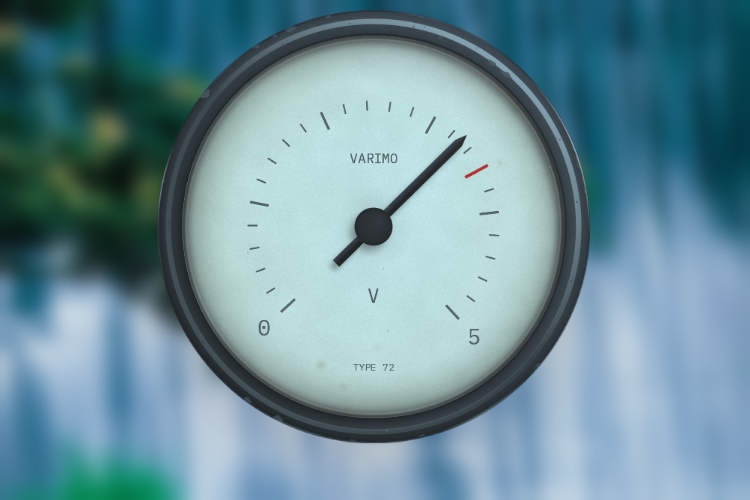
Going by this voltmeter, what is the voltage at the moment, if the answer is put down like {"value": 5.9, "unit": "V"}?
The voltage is {"value": 3.3, "unit": "V"}
